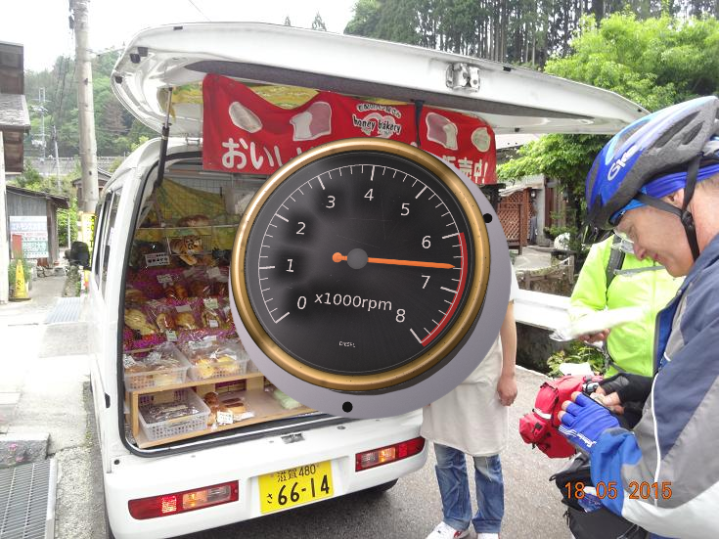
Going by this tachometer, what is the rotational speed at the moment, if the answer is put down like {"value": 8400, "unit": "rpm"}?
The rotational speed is {"value": 6600, "unit": "rpm"}
